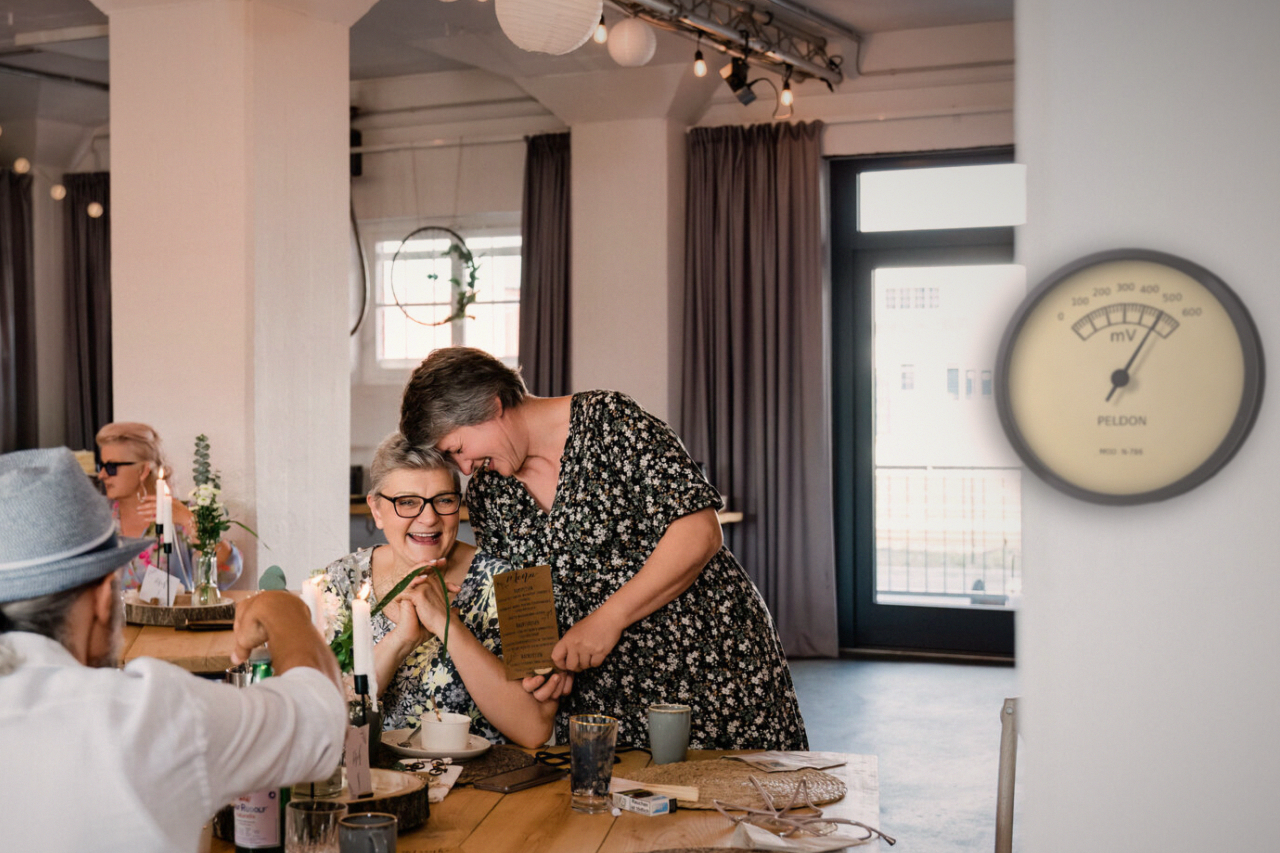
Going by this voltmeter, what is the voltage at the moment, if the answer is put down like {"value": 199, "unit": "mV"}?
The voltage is {"value": 500, "unit": "mV"}
